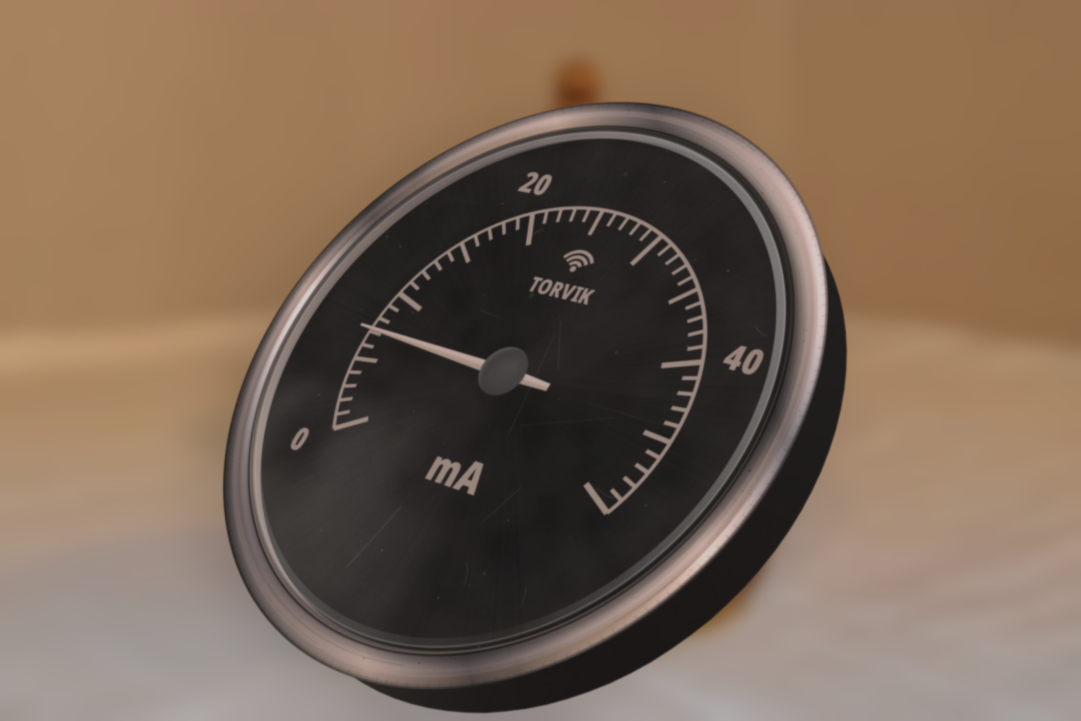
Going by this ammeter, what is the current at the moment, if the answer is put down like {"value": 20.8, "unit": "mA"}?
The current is {"value": 7, "unit": "mA"}
